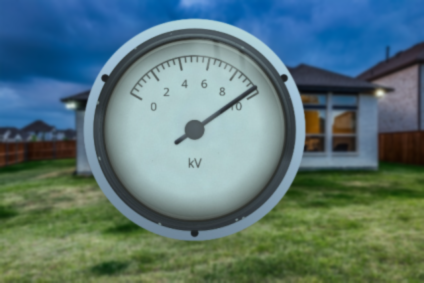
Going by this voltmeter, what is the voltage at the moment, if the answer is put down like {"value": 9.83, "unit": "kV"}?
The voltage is {"value": 9.6, "unit": "kV"}
